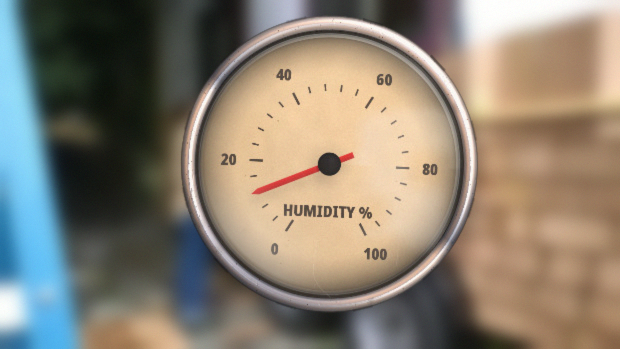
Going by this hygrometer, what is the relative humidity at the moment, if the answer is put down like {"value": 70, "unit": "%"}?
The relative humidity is {"value": 12, "unit": "%"}
